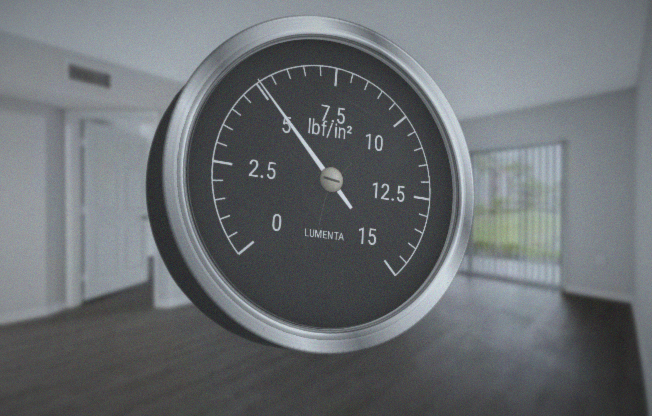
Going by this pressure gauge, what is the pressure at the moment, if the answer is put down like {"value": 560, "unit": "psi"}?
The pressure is {"value": 5, "unit": "psi"}
